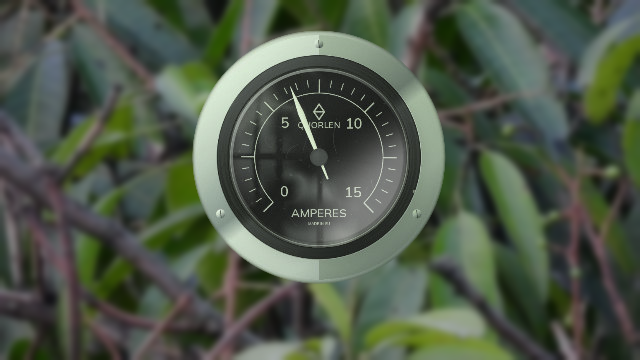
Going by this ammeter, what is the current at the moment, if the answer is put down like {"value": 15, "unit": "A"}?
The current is {"value": 6.25, "unit": "A"}
